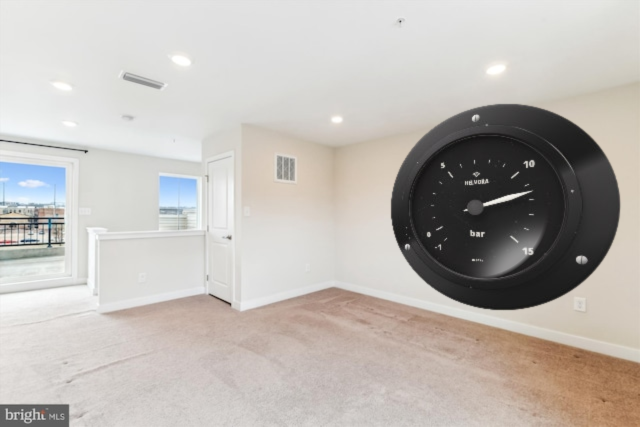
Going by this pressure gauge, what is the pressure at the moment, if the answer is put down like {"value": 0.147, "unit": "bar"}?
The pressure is {"value": 11.5, "unit": "bar"}
